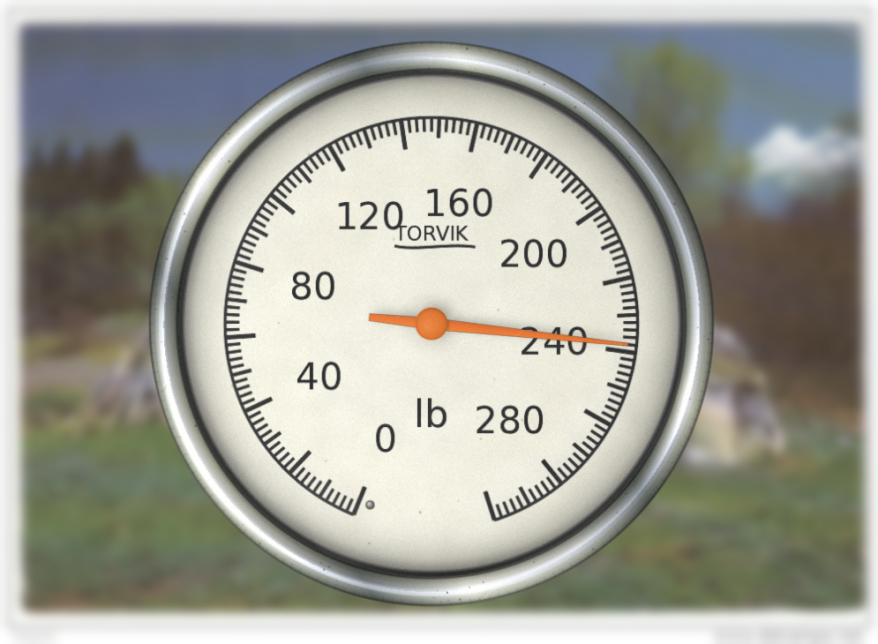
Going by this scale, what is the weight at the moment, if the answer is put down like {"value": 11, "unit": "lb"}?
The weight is {"value": 238, "unit": "lb"}
